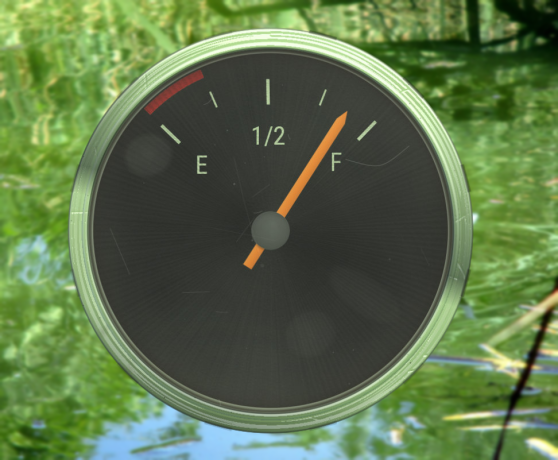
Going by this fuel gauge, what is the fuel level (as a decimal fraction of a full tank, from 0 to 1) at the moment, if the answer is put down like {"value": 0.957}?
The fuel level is {"value": 0.875}
